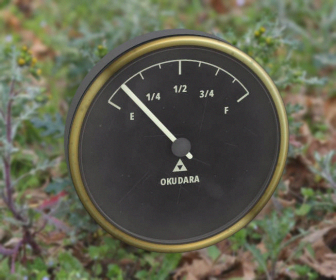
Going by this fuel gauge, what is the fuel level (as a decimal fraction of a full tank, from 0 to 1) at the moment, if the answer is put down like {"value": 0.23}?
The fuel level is {"value": 0.125}
